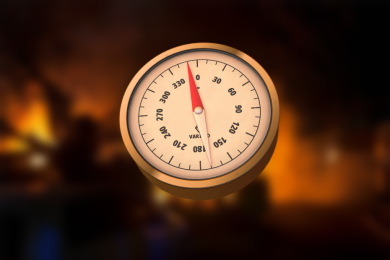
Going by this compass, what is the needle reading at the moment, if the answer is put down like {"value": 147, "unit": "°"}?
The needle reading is {"value": 350, "unit": "°"}
